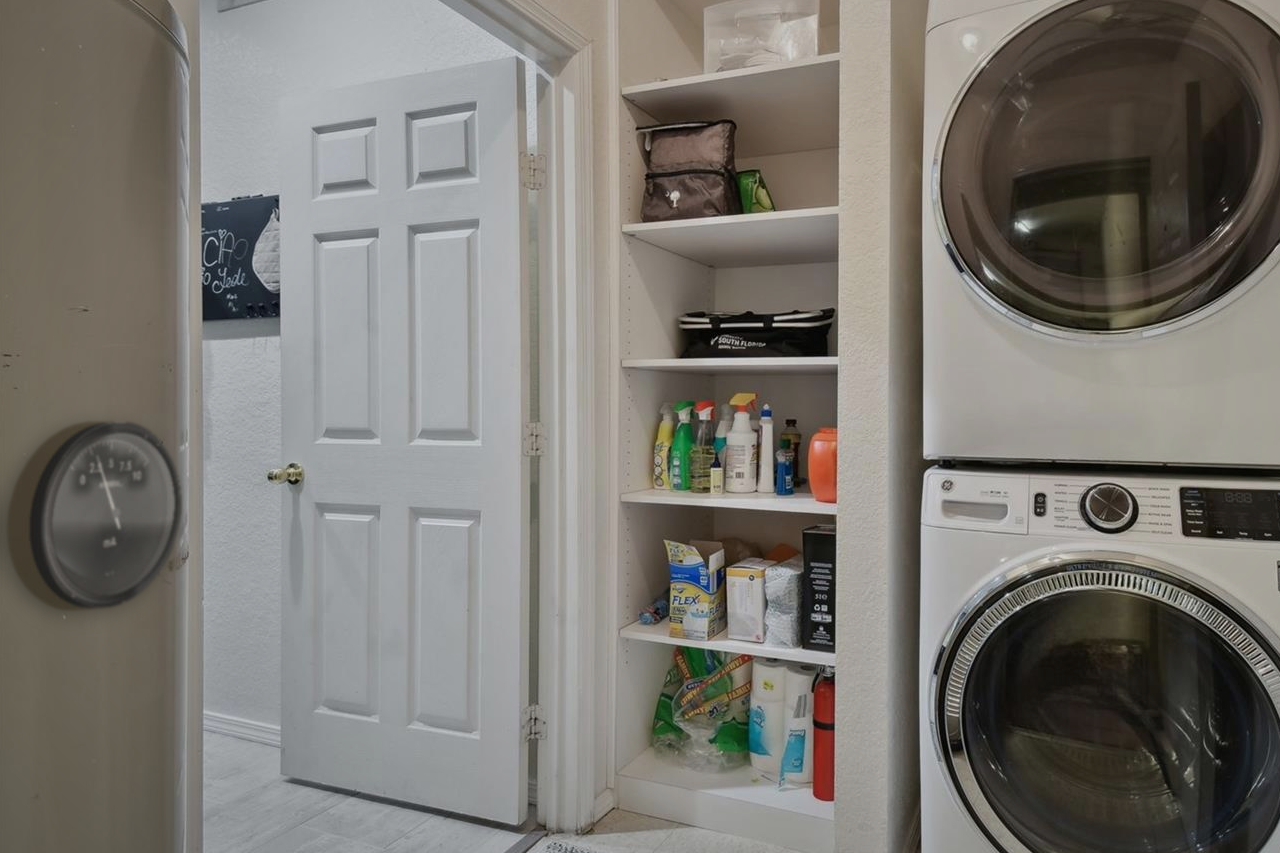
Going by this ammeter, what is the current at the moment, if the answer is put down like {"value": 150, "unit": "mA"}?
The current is {"value": 2.5, "unit": "mA"}
